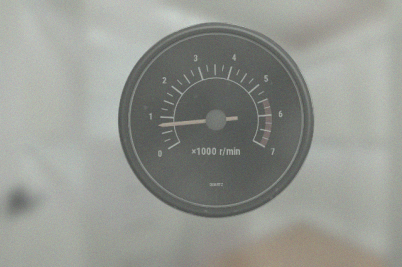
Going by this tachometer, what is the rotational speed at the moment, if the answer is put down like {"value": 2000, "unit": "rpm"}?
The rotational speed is {"value": 750, "unit": "rpm"}
